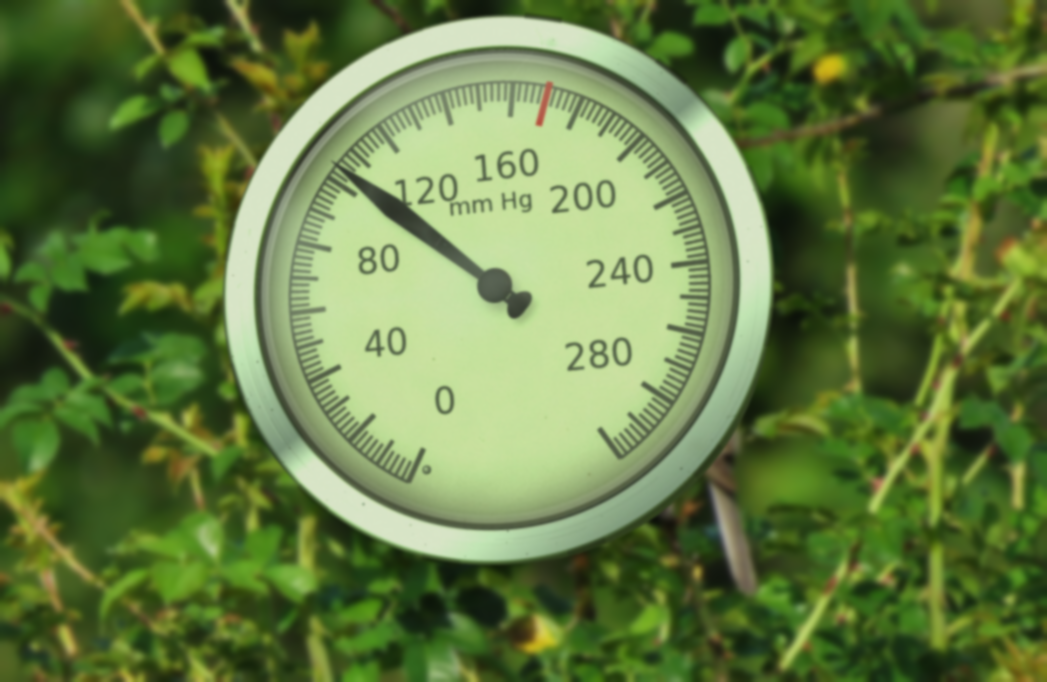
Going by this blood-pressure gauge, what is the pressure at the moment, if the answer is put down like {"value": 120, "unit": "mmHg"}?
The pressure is {"value": 104, "unit": "mmHg"}
